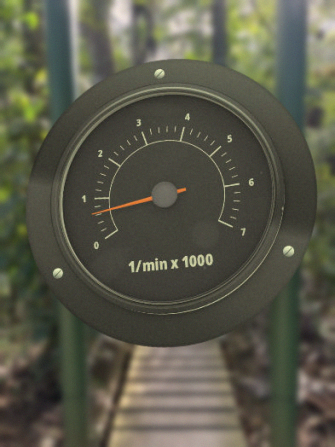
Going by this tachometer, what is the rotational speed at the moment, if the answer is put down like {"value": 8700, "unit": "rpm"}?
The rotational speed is {"value": 600, "unit": "rpm"}
